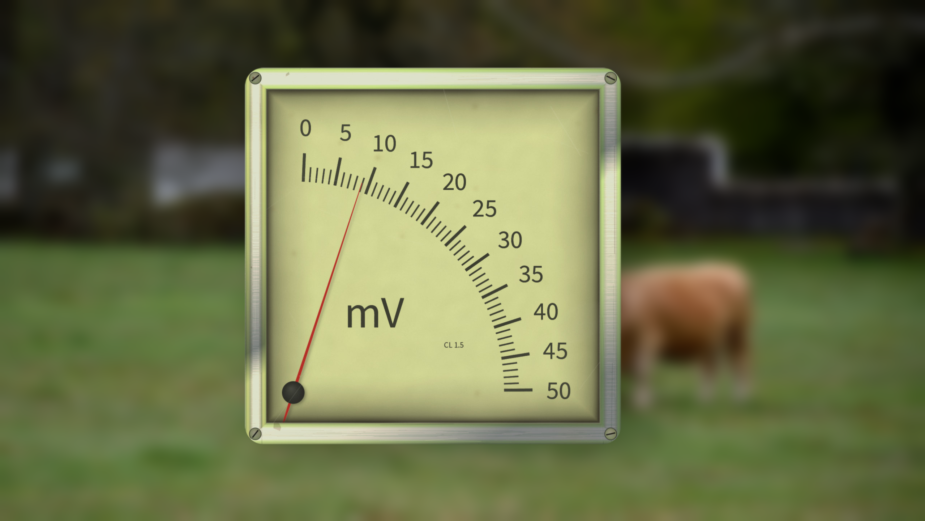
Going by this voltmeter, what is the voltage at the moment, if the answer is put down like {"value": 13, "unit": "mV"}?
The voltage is {"value": 9, "unit": "mV"}
